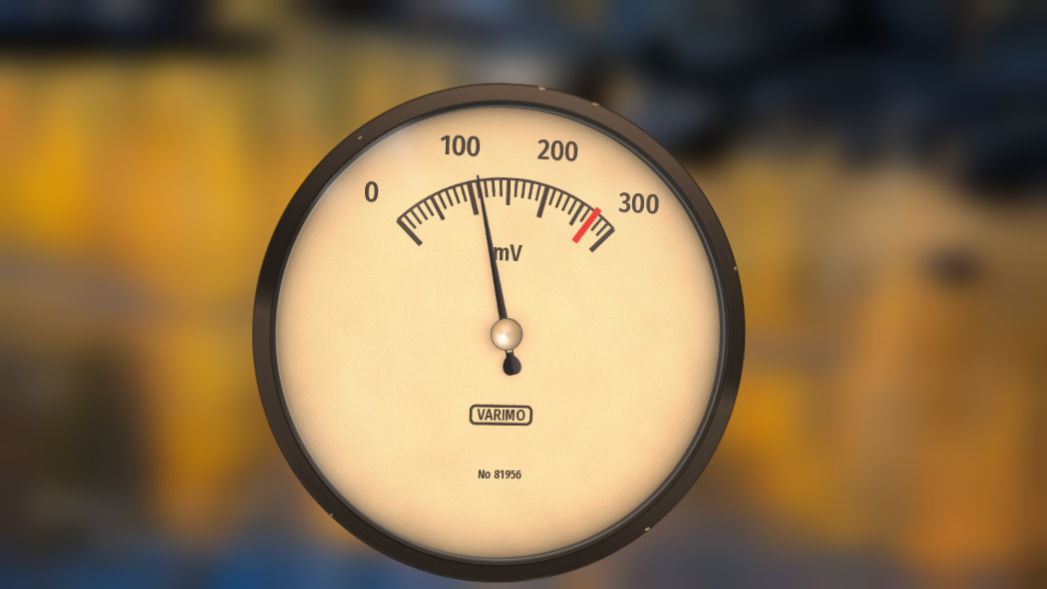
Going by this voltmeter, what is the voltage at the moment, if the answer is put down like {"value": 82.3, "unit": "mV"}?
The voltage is {"value": 110, "unit": "mV"}
